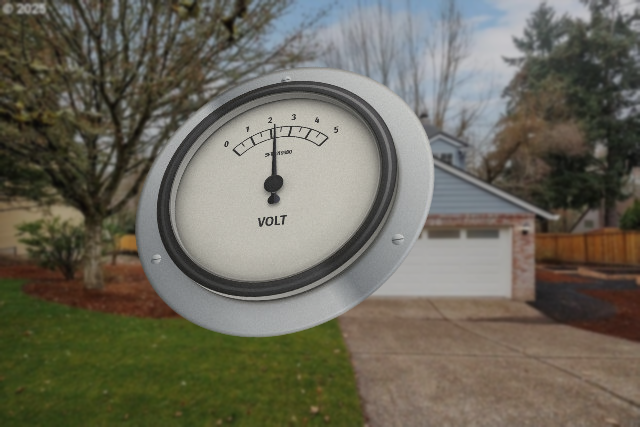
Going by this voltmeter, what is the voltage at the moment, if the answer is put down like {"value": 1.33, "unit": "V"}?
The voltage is {"value": 2.25, "unit": "V"}
